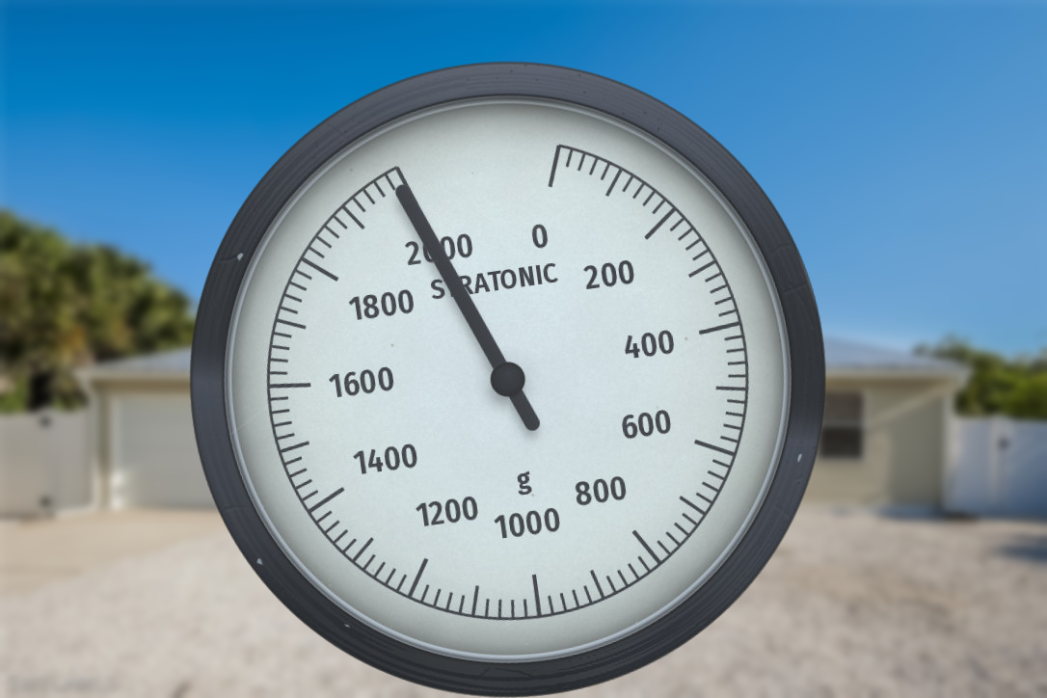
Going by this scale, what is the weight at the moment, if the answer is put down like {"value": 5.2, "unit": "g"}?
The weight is {"value": 1990, "unit": "g"}
